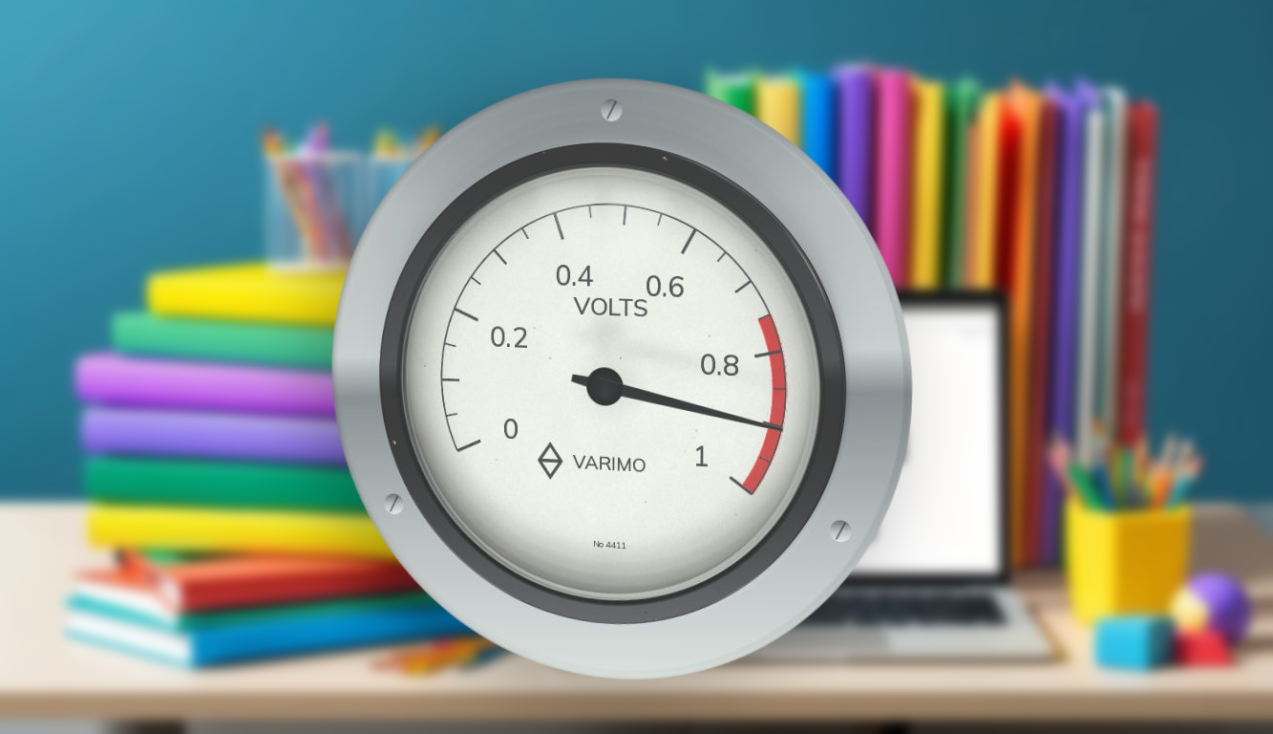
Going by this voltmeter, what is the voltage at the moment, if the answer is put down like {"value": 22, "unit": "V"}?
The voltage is {"value": 0.9, "unit": "V"}
